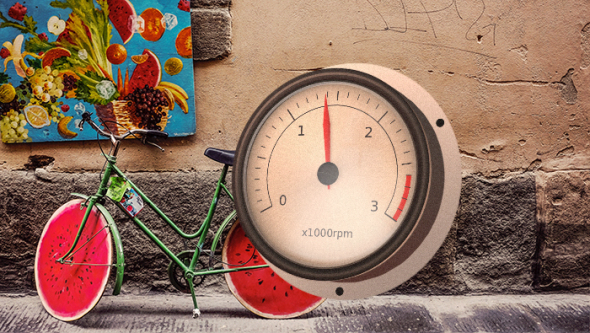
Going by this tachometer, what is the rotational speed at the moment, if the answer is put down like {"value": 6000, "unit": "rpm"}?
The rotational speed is {"value": 1400, "unit": "rpm"}
